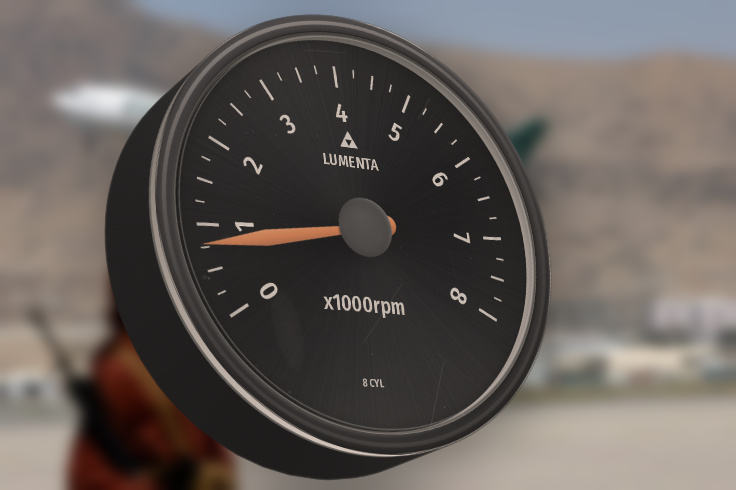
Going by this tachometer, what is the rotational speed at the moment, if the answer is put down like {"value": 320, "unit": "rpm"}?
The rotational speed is {"value": 750, "unit": "rpm"}
